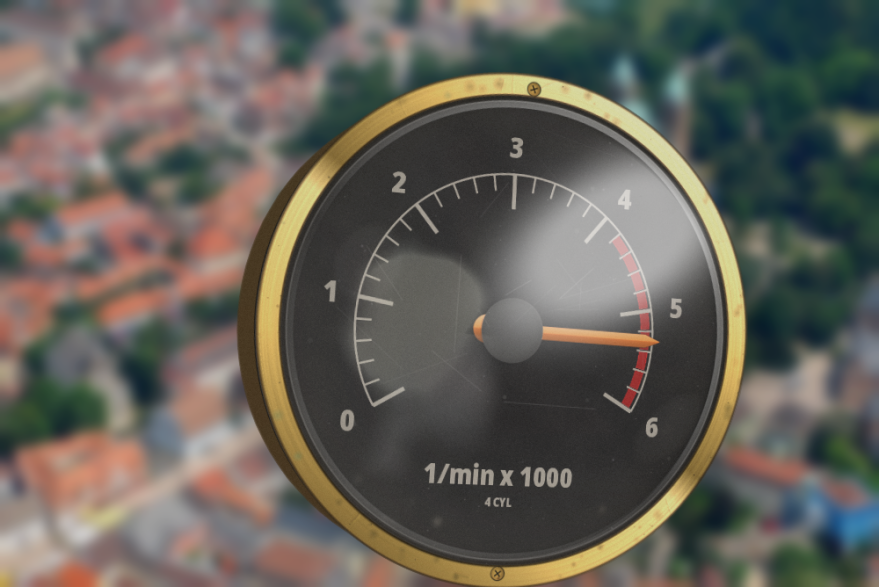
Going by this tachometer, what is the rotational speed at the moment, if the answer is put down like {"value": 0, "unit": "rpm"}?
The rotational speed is {"value": 5300, "unit": "rpm"}
